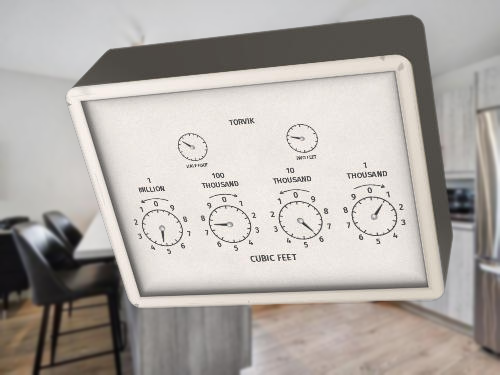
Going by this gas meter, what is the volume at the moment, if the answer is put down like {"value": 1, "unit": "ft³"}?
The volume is {"value": 476100, "unit": "ft³"}
